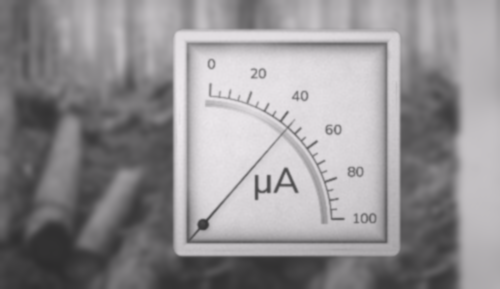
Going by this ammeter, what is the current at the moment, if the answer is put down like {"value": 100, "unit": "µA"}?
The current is {"value": 45, "unit": "µA"}
